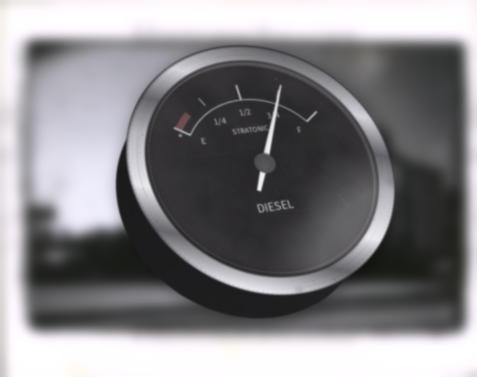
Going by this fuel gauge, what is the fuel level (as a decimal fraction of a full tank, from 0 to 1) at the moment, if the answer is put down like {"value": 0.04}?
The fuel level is {"value": 0.75}
